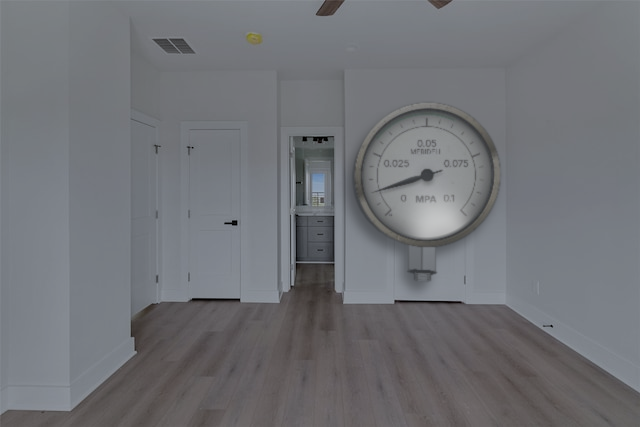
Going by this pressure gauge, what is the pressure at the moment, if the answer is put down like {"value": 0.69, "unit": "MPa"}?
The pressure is {"value": 0.01, "unit": "MPa"}
